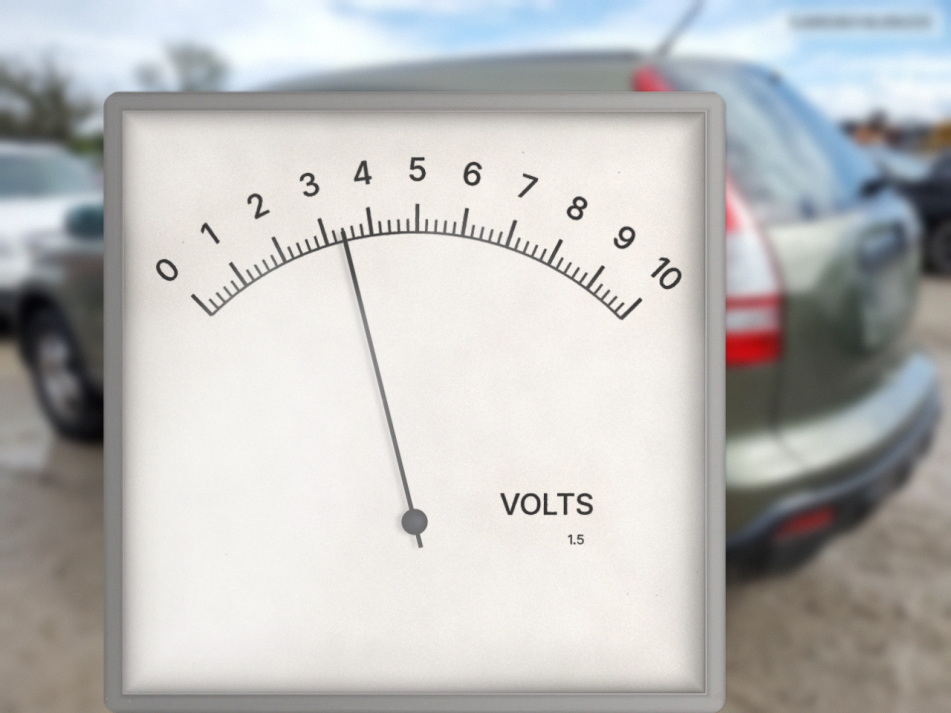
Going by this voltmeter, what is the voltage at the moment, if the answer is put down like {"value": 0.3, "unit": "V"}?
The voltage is {"value": 3.4, "unit": "V"}
